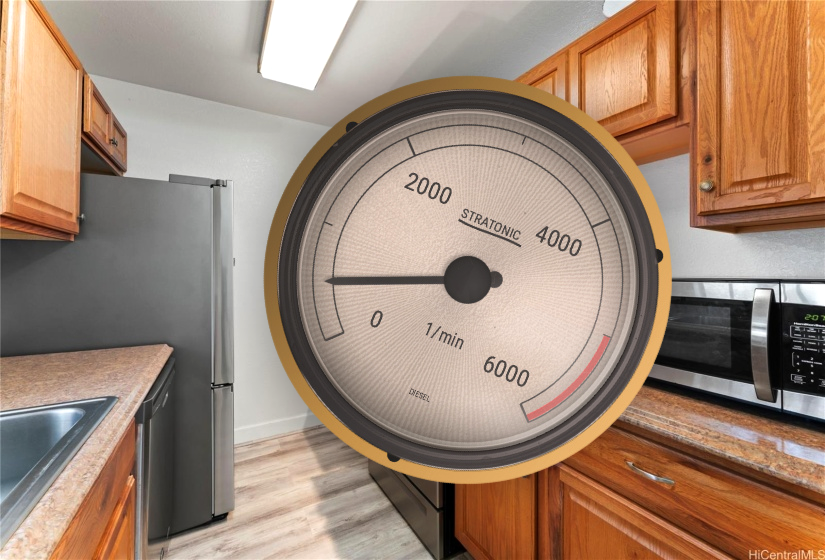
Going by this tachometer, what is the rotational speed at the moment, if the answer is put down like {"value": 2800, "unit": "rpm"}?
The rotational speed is {"value": 500, "unit": "rpm"}
